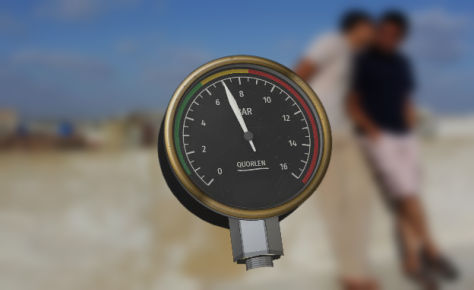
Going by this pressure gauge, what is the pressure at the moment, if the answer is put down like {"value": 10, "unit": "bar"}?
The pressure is {"value": 7, "unit": "bar"}
